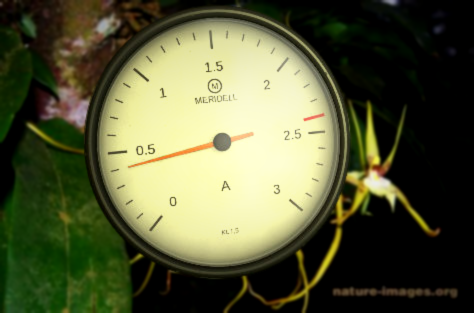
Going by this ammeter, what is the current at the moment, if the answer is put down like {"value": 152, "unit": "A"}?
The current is {"value": 0.4, "unit": "A"}
